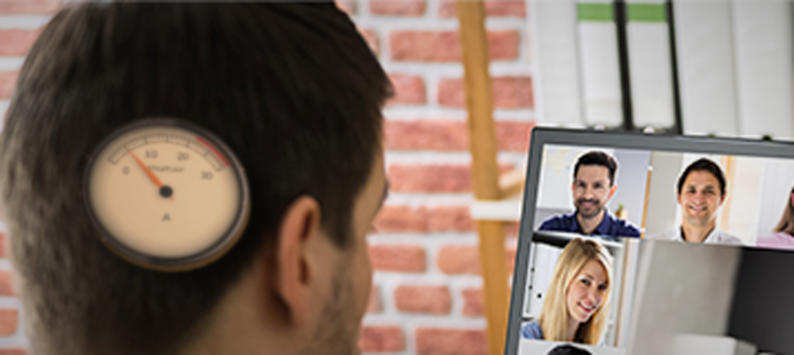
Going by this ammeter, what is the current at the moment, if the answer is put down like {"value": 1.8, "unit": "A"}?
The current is {"value": 5, "unit": "A"}
